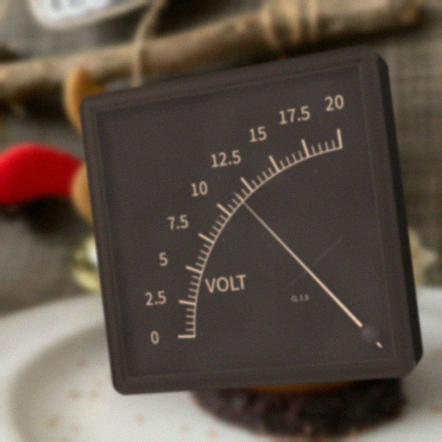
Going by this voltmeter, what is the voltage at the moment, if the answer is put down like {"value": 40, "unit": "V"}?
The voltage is {"value": 11.5, "unit": "V"}
